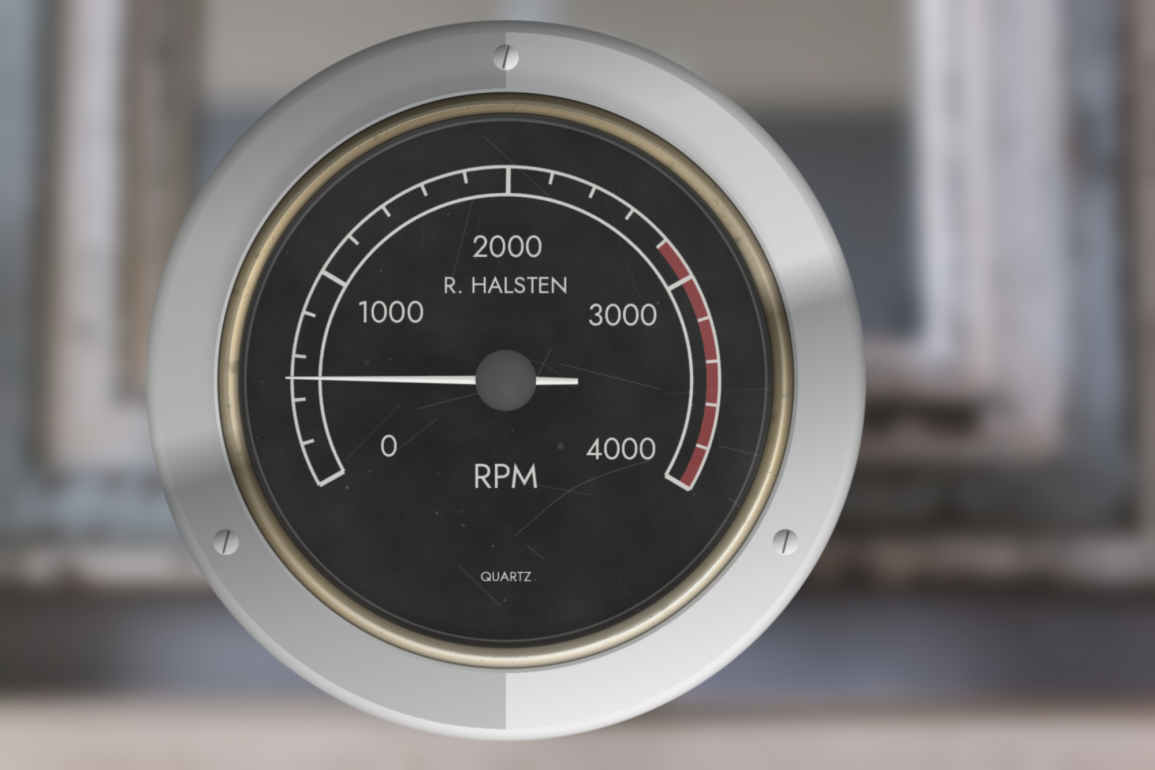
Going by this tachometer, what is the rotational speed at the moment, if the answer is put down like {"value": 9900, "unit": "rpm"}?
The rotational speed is {"value": 500, "unit": "rpm"}
